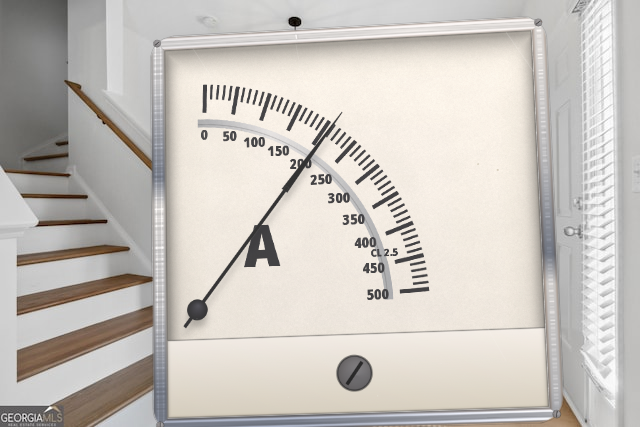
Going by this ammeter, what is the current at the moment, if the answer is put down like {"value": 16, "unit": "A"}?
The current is {"value": 210, "unit": "A"}
